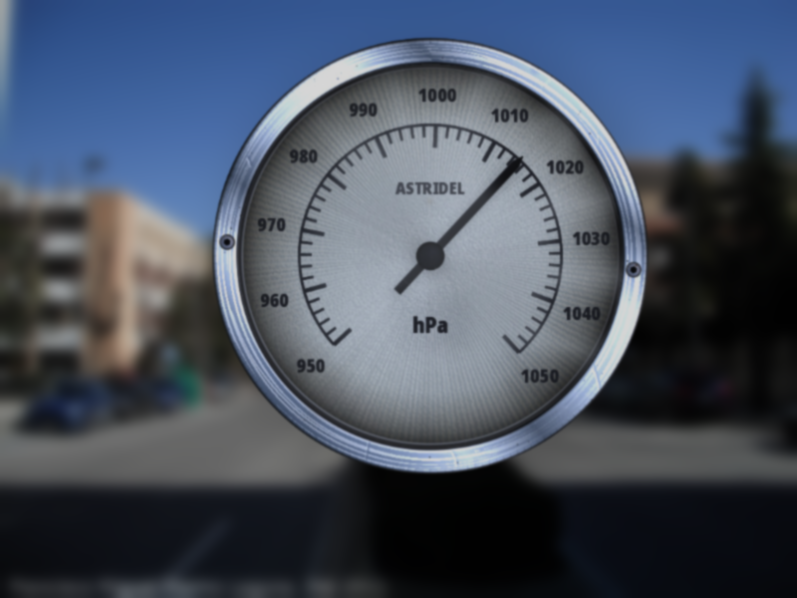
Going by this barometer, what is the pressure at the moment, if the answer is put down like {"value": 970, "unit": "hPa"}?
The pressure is {"value": 1015, "unit": "hPa"}
